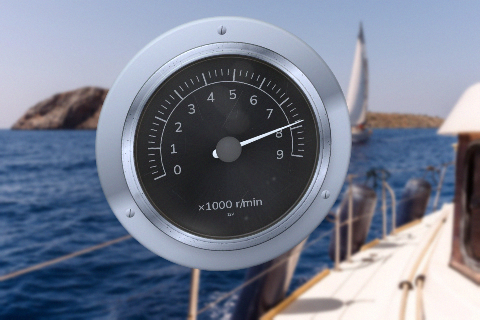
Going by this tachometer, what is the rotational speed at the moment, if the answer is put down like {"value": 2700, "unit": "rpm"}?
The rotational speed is {"value": 7800, "unit": "rpm"}
